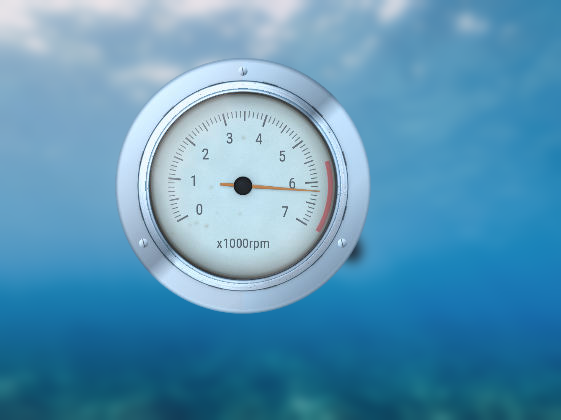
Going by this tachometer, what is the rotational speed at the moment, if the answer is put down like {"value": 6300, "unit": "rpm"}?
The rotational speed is {"value": 6200, "unit": "rpm"}
